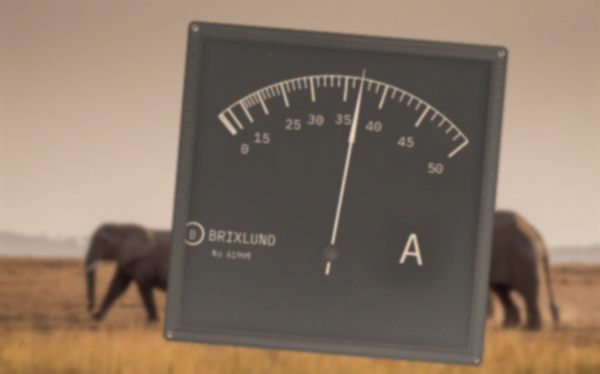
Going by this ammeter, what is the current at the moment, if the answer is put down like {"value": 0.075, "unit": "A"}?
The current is {"value": 37, "unit": "A"}
